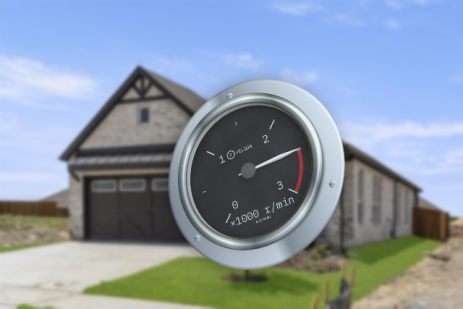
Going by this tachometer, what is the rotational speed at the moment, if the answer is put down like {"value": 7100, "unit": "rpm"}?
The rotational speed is {"value": 2500, "unit": "rpm"}
